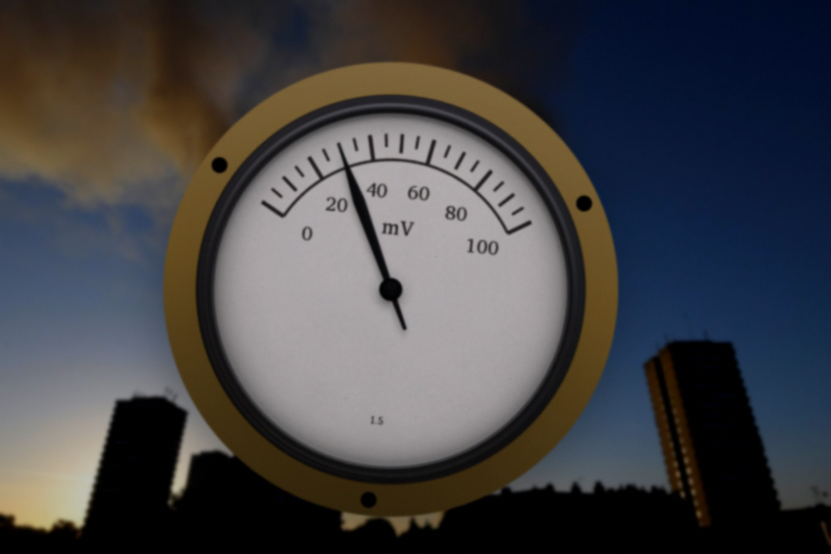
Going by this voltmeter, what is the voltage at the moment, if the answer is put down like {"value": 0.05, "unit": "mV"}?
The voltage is {"value": 30, "unit": "mV"}
